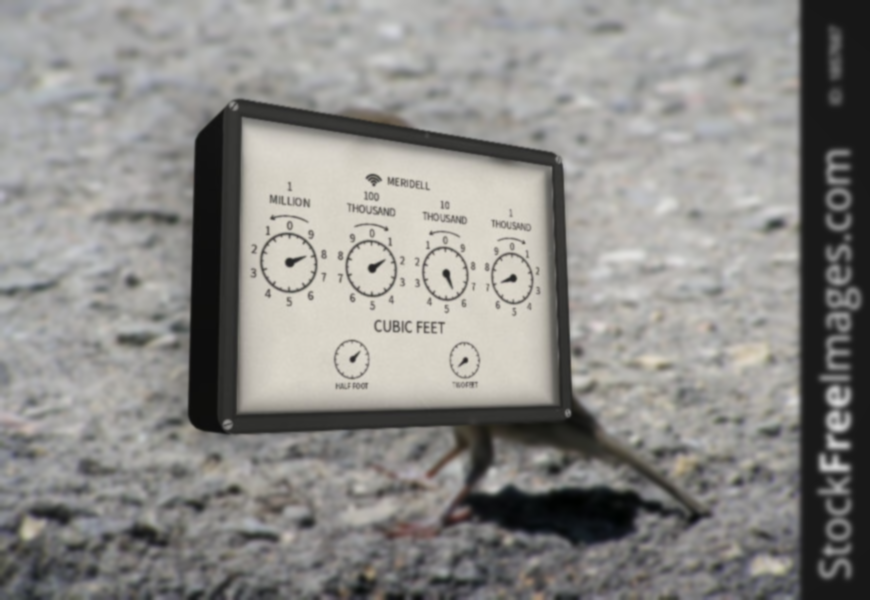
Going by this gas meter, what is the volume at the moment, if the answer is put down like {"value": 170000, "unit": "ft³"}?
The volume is {"value": 815700, "unit": "ft³"}
